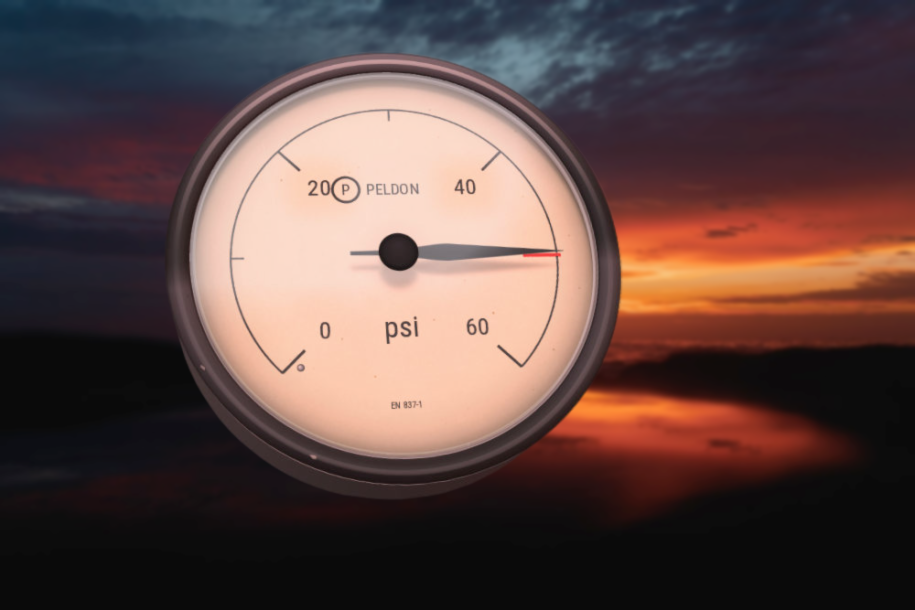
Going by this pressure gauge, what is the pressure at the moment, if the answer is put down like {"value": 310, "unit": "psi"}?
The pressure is {"value": 50, "unit": "psi"}
